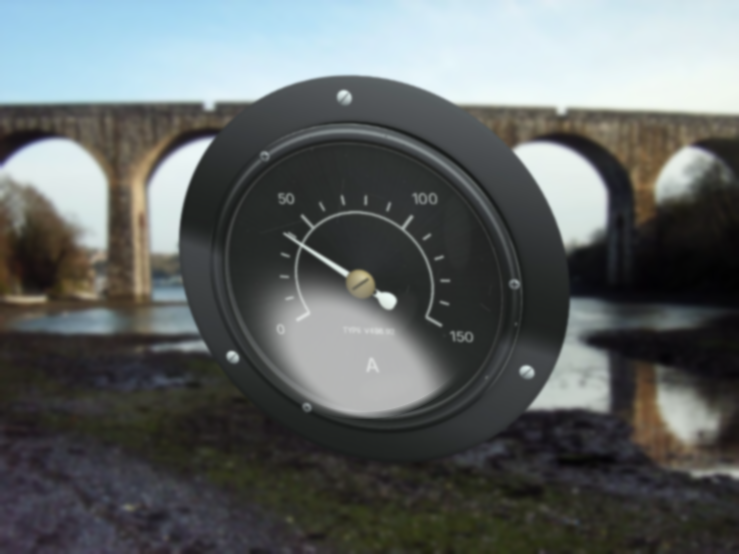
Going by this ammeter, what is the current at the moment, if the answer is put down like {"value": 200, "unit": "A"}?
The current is {"value": 40, "unit": "A"}
